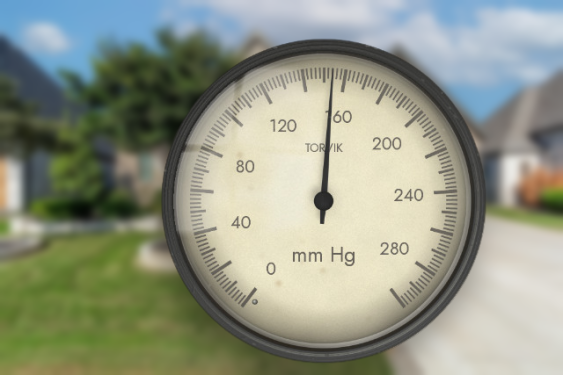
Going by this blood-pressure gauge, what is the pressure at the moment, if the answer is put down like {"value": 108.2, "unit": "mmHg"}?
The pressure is {"value": 154, "unit": "mmHg"}
